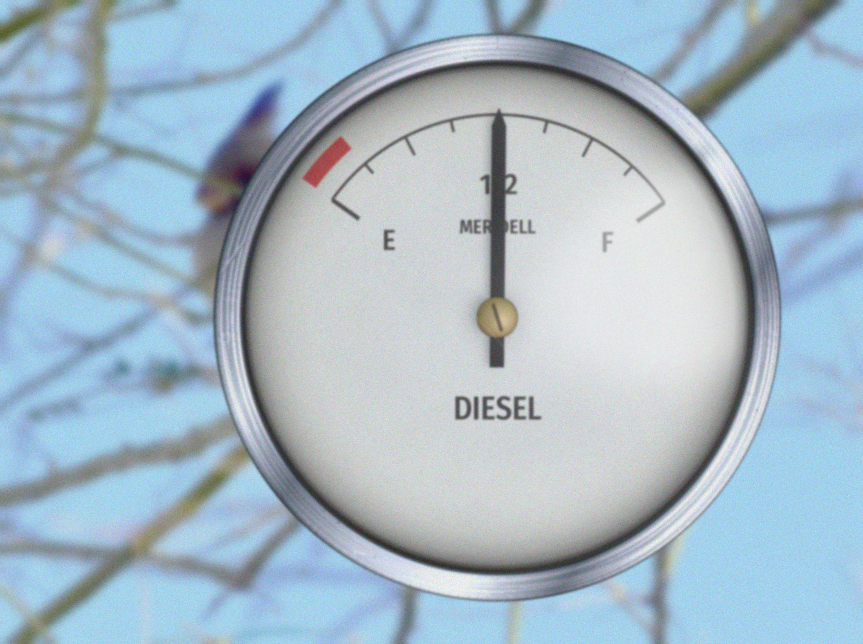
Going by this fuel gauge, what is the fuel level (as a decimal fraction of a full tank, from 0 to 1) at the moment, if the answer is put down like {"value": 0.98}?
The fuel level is {"value": 0.5}
